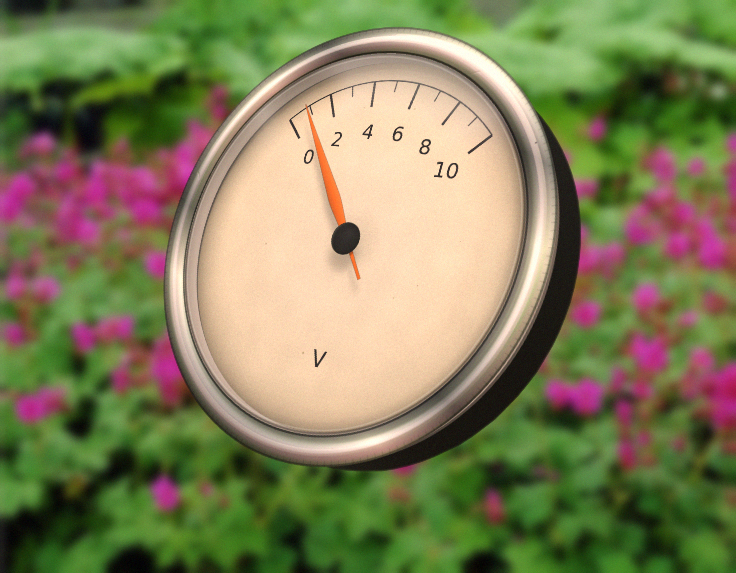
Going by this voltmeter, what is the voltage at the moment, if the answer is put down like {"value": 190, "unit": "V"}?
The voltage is {"value": 1, "unit": "V"}
